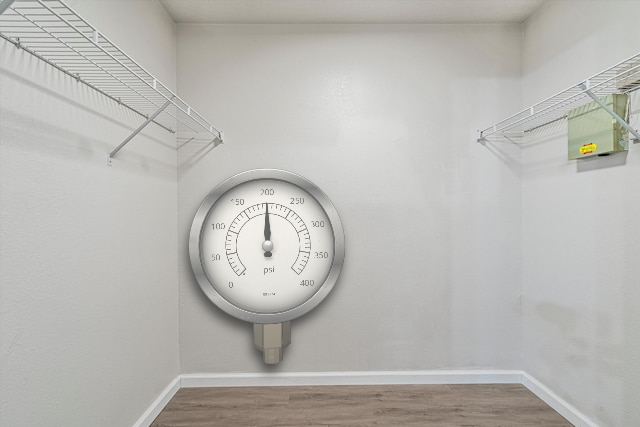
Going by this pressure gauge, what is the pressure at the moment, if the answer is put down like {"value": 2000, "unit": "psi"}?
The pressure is {"value": 200, "unit": "psi"}
